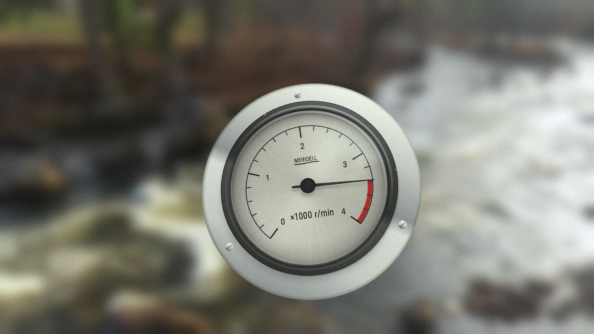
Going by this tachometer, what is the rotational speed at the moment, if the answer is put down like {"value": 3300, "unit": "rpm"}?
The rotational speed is {"value": 3400, "unit": "rpm"}
